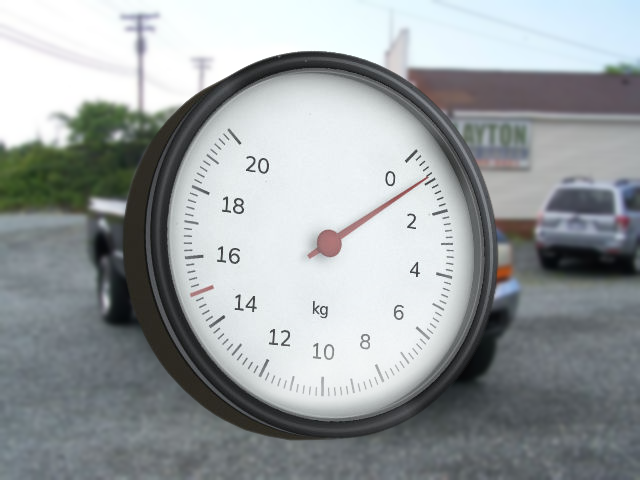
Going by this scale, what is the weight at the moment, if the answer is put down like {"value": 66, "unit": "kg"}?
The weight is {"value": 0.8, "unit": "kg"}
